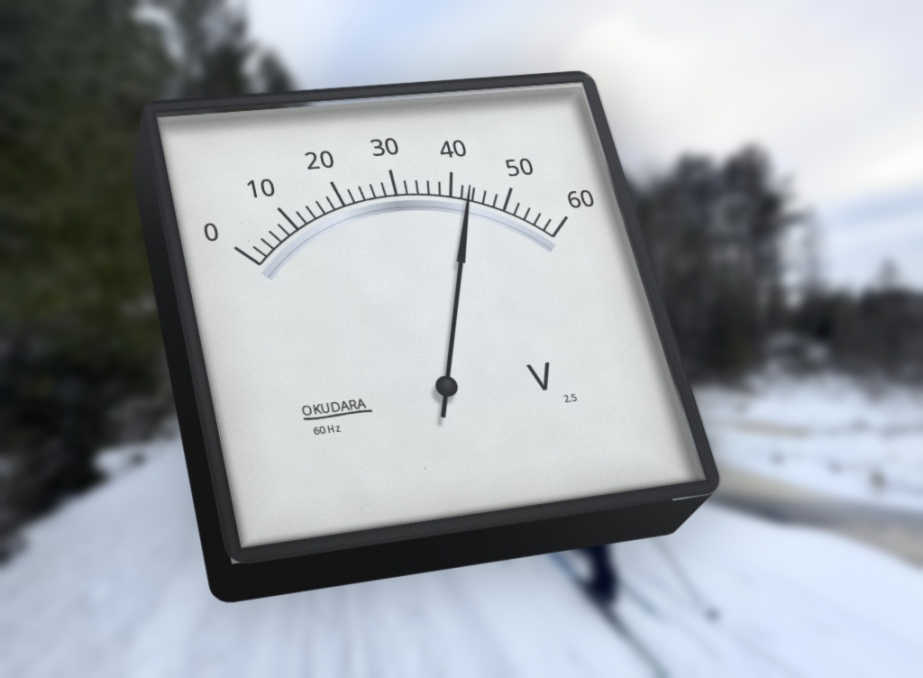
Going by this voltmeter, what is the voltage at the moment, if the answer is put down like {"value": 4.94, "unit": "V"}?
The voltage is {"value": 43, "unit": "V"}
